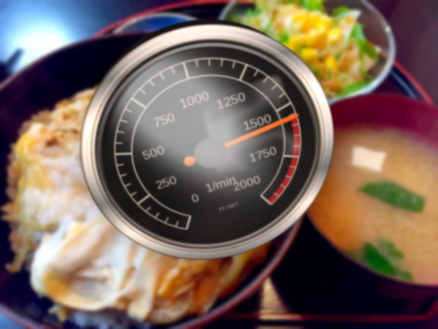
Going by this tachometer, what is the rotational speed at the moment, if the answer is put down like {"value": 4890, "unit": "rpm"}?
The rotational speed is {"value": 1550, "unit": "rpm"}
